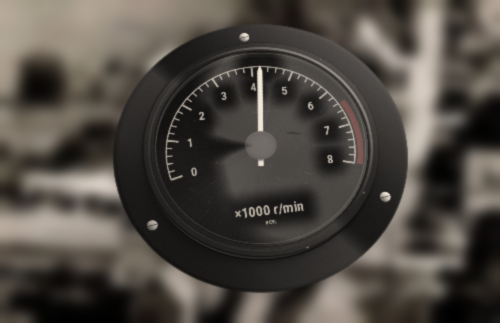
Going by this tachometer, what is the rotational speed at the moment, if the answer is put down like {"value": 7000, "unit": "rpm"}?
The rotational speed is {"value": 4200, "unit": "rpm"}
